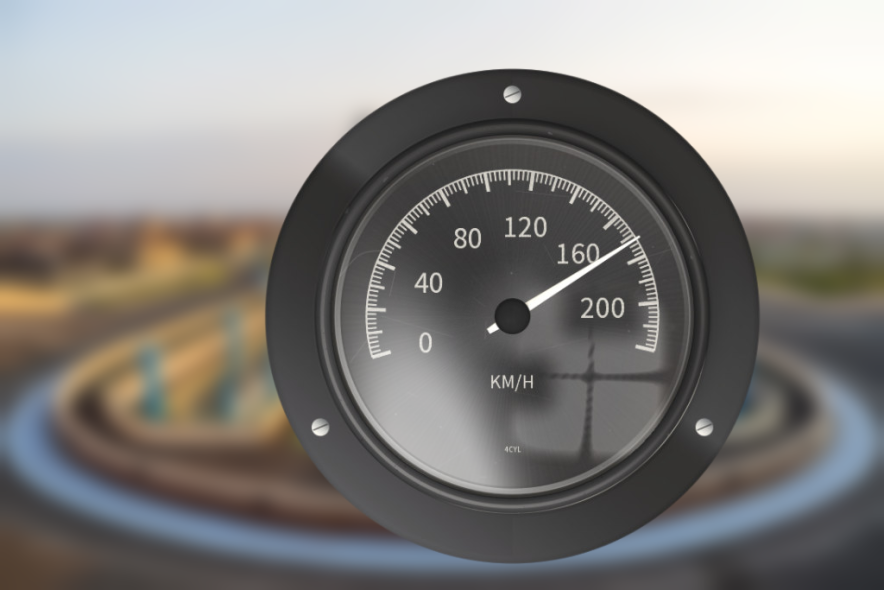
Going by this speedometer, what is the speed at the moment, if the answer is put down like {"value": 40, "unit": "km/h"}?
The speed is {"value": 172, "unit": "km/h"}
